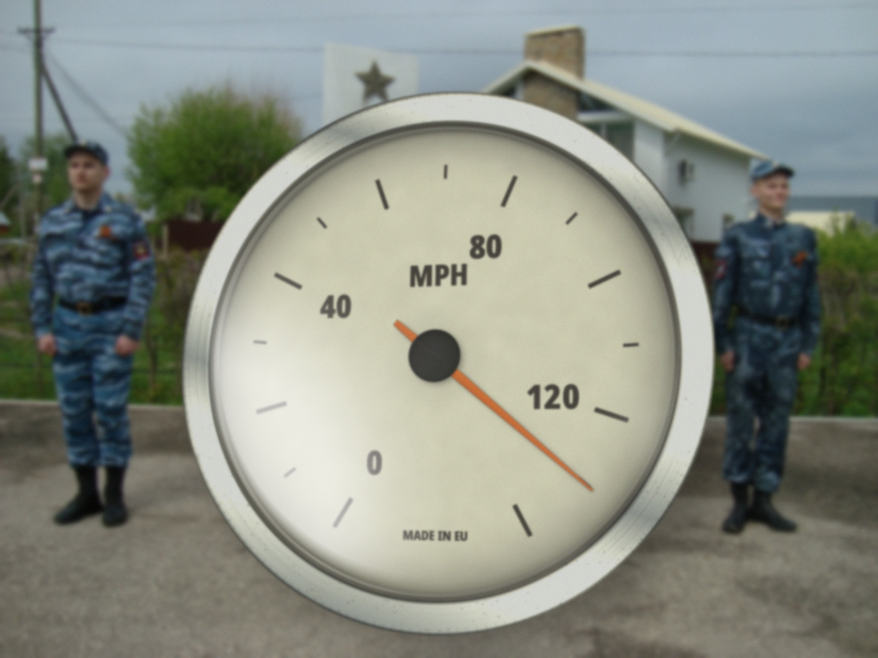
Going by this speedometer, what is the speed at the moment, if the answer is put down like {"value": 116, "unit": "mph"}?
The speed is {"value": 130, "unit": "mph"}
